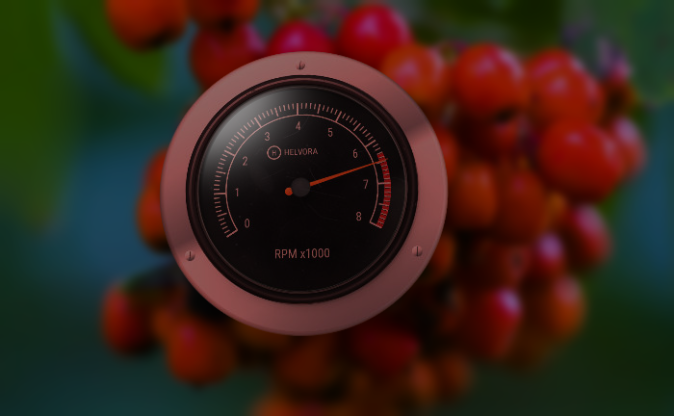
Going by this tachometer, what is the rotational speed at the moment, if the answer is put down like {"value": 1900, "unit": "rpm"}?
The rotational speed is {"value": 6500, "unit": "rpm"}
